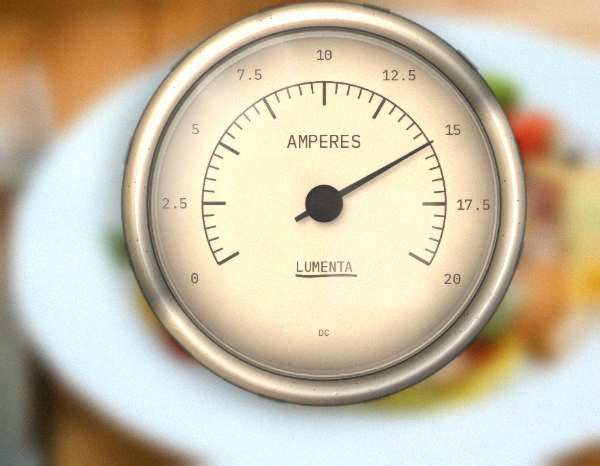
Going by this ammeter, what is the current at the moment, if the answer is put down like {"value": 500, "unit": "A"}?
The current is {"value": 15, "unit": "A"}
